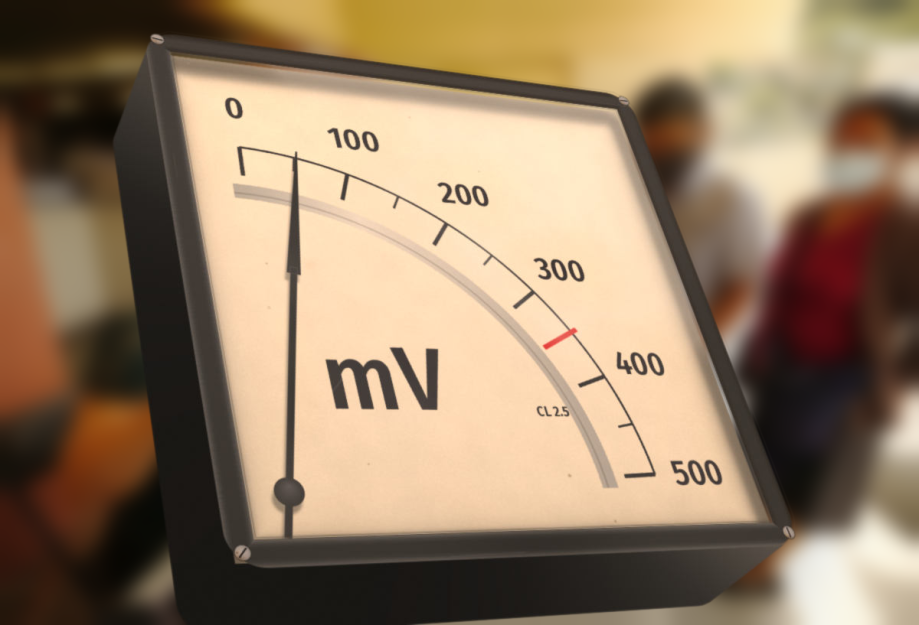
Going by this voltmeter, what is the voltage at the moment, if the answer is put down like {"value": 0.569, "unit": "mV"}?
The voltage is {"value": 50, "unit": "mV"}
